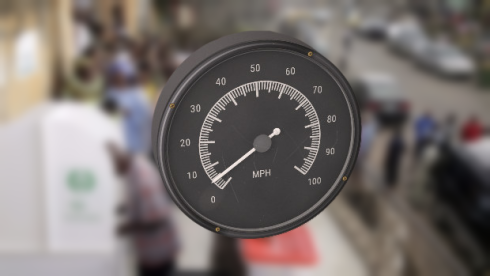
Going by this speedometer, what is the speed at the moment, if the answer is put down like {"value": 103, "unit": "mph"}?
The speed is {"value": 5, "unit": "mph"}
